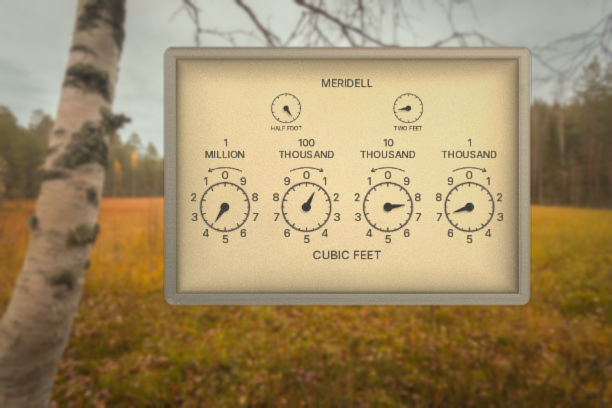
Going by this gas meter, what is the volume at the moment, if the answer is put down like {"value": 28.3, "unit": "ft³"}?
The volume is {"value": 407700, "unit": "ft³"}
